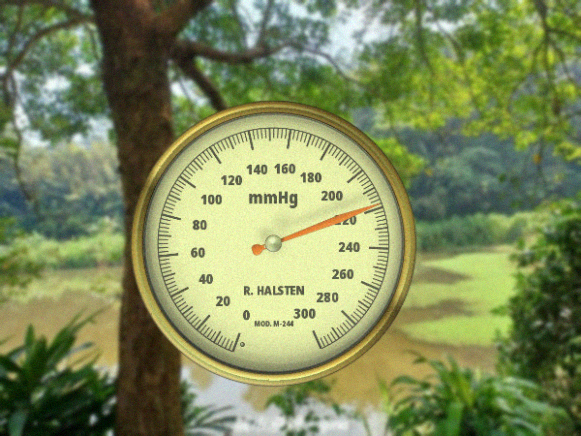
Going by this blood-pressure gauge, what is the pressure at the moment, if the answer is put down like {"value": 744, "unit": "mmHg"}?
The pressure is {"value": 218, "unit": "mmHg"}
